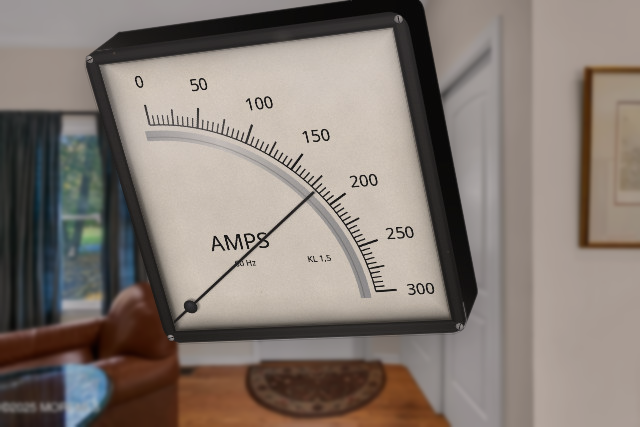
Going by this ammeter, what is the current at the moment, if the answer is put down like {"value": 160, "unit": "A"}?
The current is {"value": 180, "unit": "A"}
